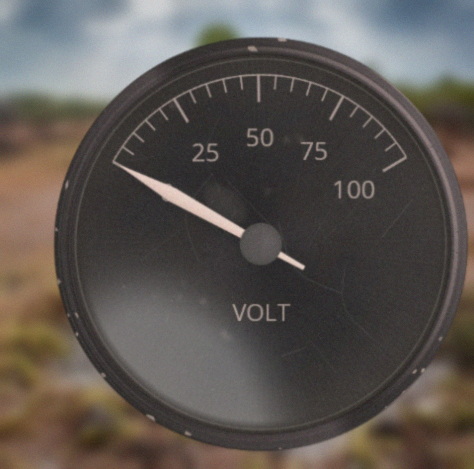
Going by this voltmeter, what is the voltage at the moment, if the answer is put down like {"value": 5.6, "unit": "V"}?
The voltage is {"value": 0, "unit": "V"}
